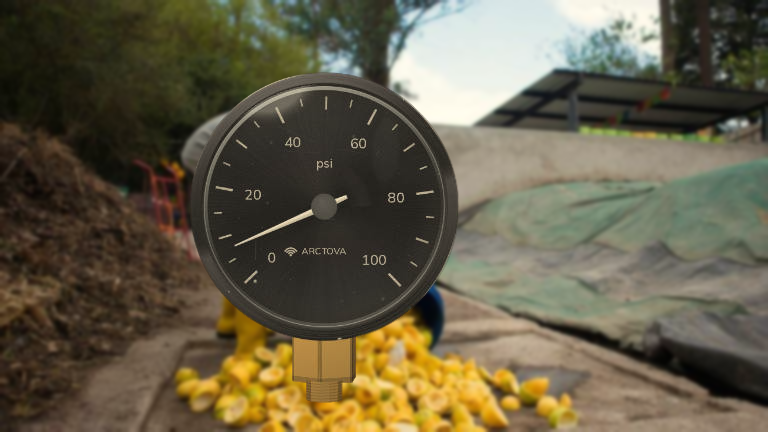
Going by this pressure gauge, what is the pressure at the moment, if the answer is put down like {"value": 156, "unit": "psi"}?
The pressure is {"value": 7.5, "unit": "psi"}
